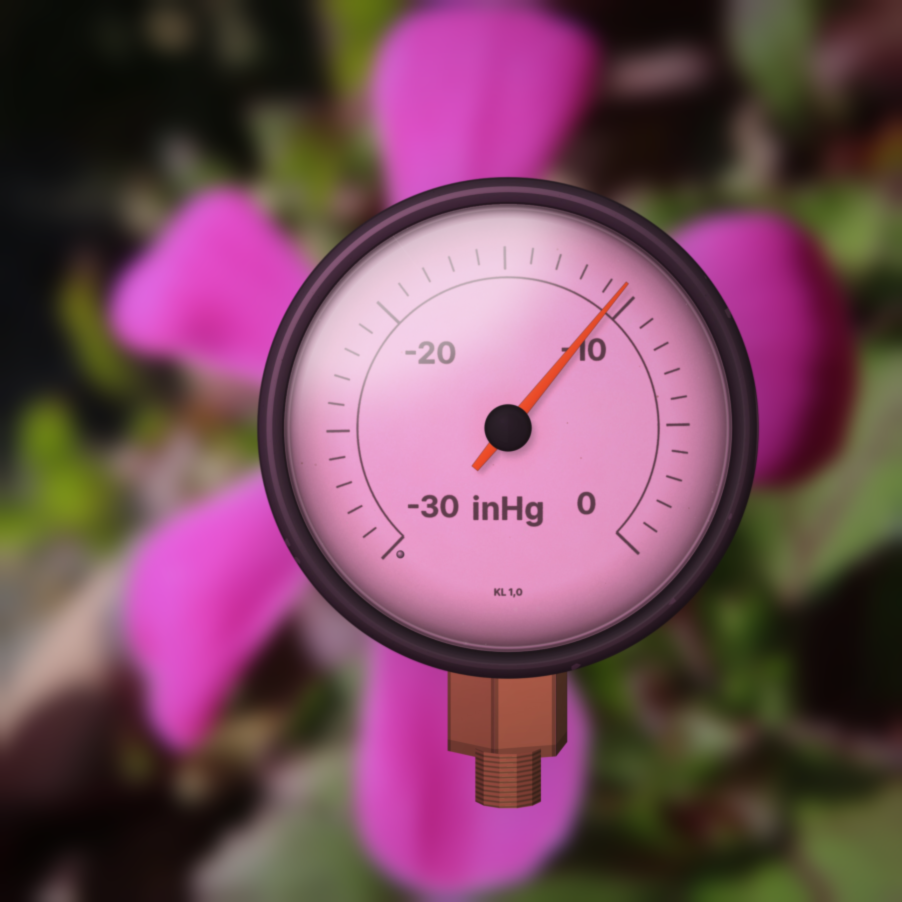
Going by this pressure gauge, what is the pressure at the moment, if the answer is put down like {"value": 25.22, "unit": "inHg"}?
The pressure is {"value": -10.5, "unit": "inHg"}
